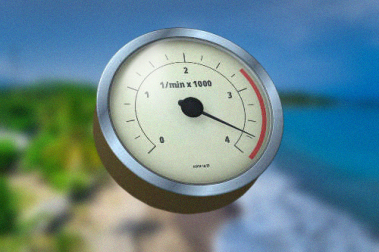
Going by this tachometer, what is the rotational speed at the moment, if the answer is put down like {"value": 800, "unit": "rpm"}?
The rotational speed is {"value": 3750, "unit": "rpm"}
